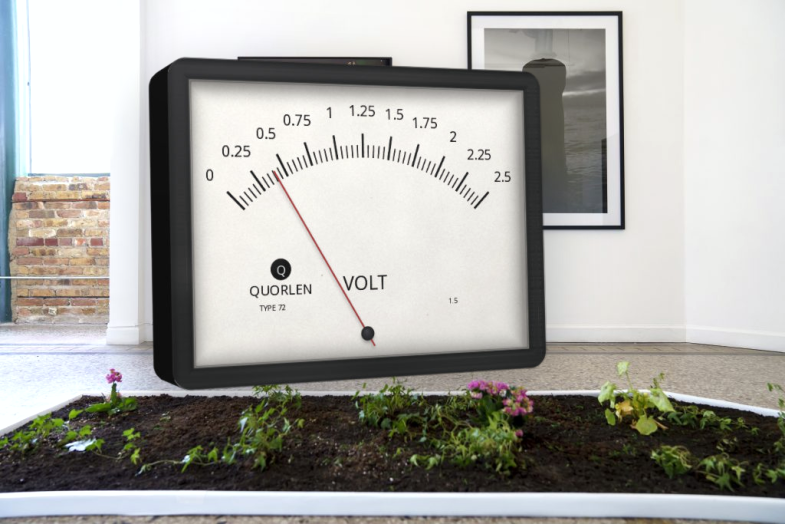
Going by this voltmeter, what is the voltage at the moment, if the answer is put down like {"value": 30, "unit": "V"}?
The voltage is {"value": 0.4, "unit": "V"}
